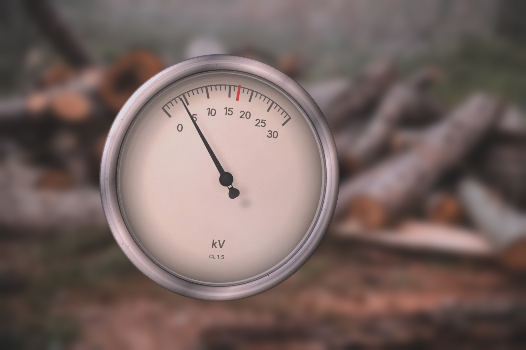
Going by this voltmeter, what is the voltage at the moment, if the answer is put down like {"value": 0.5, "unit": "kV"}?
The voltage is {"value": 4, "unit": "kV"}
